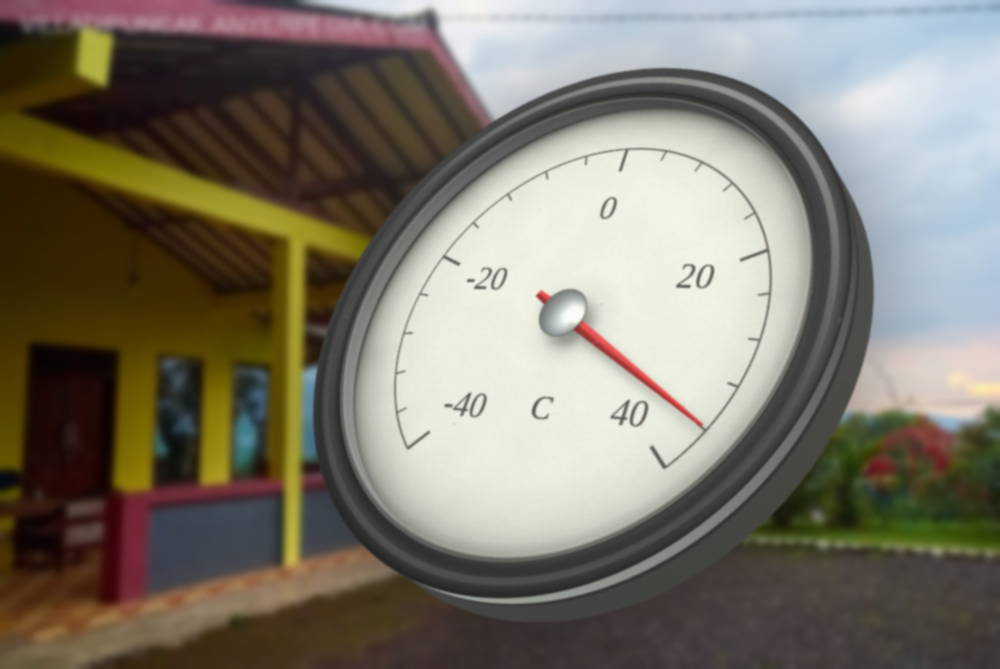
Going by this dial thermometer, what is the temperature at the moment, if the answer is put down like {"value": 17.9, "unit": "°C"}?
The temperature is {"value": 36, "unit": "°C"}
